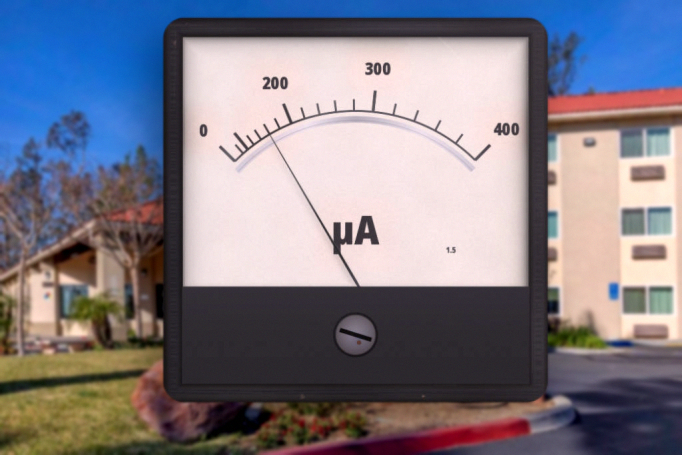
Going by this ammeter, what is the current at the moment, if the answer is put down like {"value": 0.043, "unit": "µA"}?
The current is {"value": 160, "unit": "µA"}
